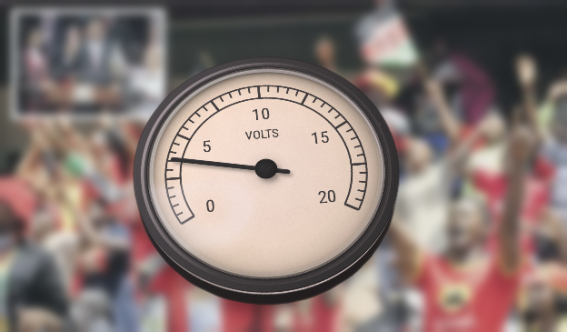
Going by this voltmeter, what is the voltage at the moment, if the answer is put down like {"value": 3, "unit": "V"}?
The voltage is {"value": 3.5, "unit": "V"}
